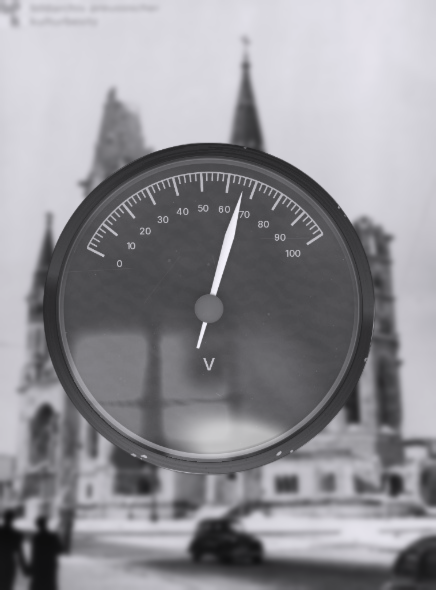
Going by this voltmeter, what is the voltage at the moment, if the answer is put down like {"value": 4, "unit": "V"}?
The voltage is {"value": 66, "unit": "V"}
